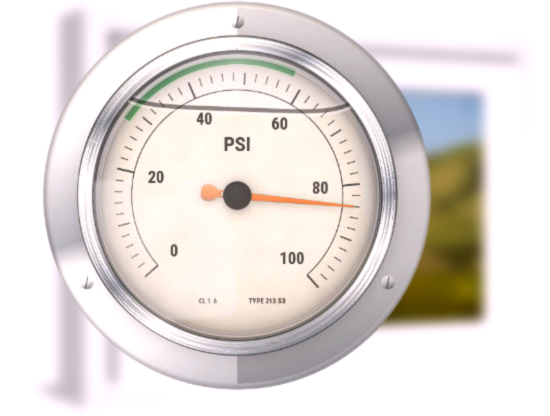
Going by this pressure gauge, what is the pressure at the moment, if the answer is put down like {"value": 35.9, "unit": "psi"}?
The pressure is {"value": 84, "unit": "psi"}
